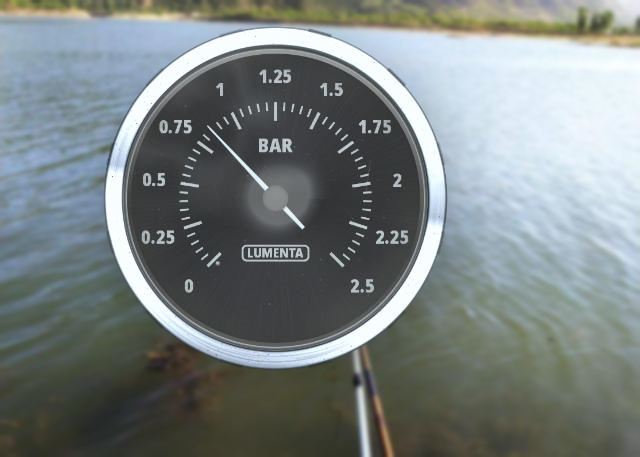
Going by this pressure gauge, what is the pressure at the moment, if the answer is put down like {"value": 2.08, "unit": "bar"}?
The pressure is {"value": 0.85, "unit": "bar"}
